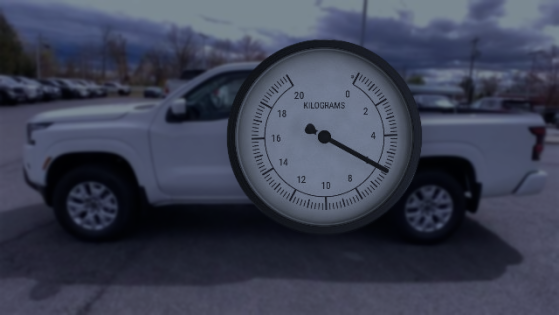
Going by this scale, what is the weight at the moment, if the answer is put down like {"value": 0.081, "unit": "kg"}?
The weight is {"value": 6, "unit": "kg"}
